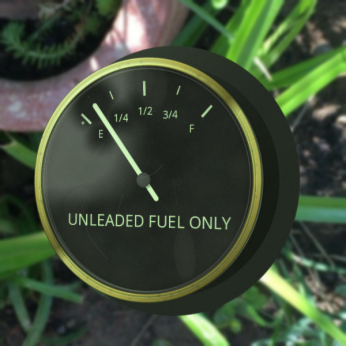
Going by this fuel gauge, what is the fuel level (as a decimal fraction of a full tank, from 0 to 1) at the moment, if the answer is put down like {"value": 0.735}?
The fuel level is {"value": 0.125}
